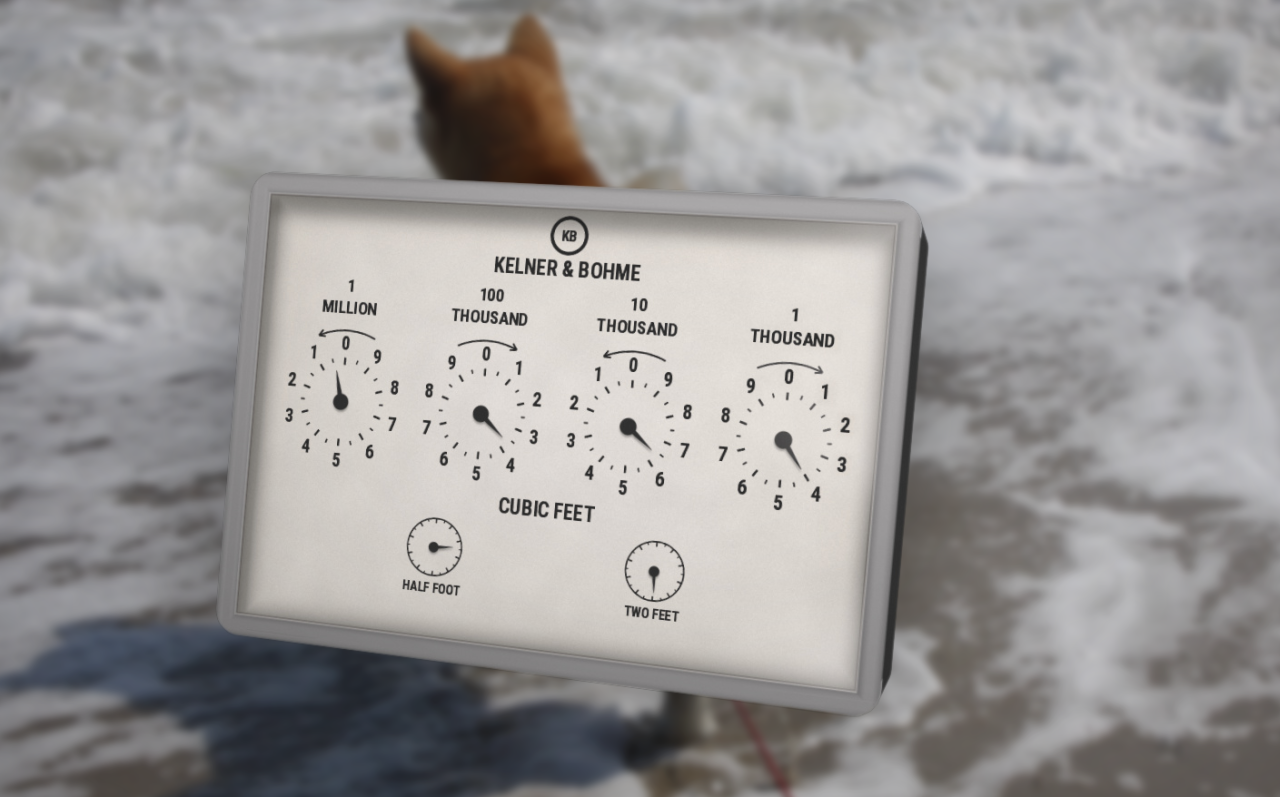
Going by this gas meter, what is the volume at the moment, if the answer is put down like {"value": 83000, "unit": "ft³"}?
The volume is {"value": 36400, "unit": "ft³"}
